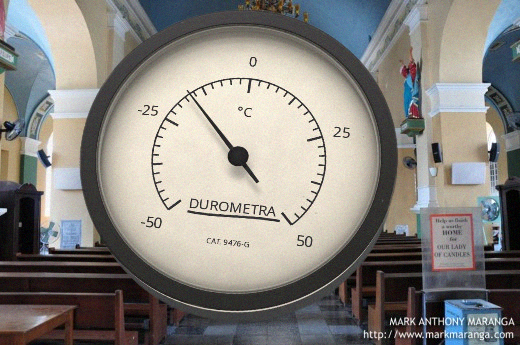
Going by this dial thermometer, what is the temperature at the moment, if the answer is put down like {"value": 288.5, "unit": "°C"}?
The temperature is {"value": -16.25, "unit": "°C"}
